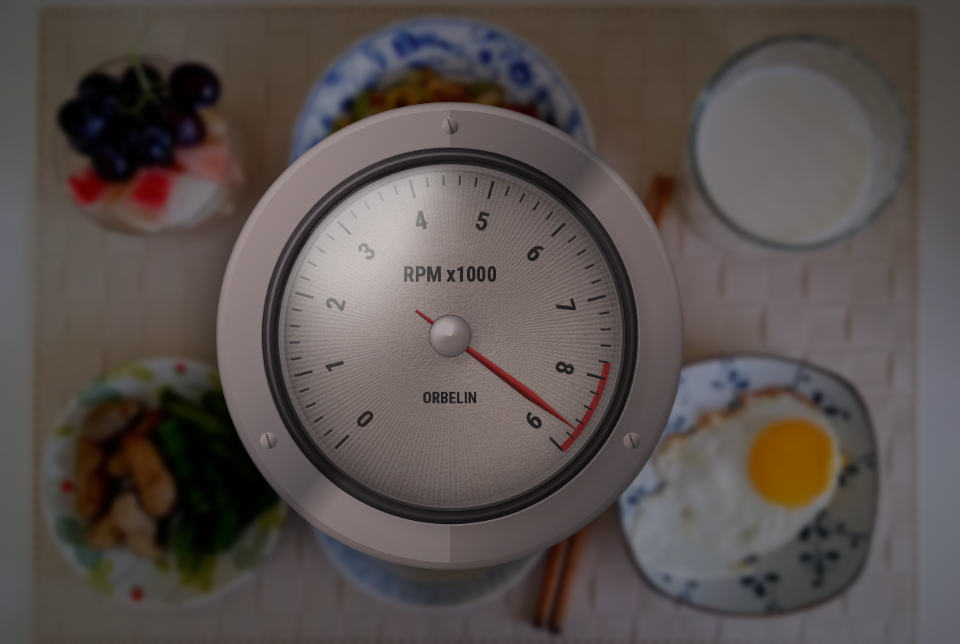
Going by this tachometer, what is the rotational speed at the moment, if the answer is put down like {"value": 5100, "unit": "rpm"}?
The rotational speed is {"value": 8700, "unit": "rpm"}
